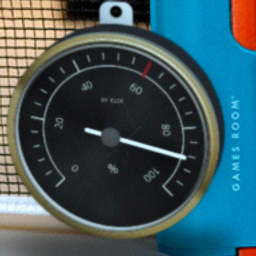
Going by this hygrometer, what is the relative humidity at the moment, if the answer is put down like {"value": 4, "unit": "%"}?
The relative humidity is {"value": 88, "unit": "%"}
